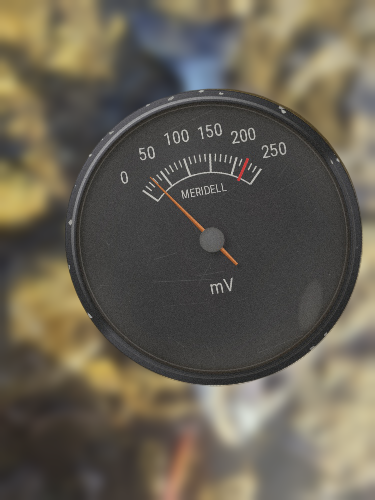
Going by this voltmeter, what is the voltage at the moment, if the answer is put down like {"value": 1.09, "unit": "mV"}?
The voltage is {"value": 30, "unit": "mV"}
